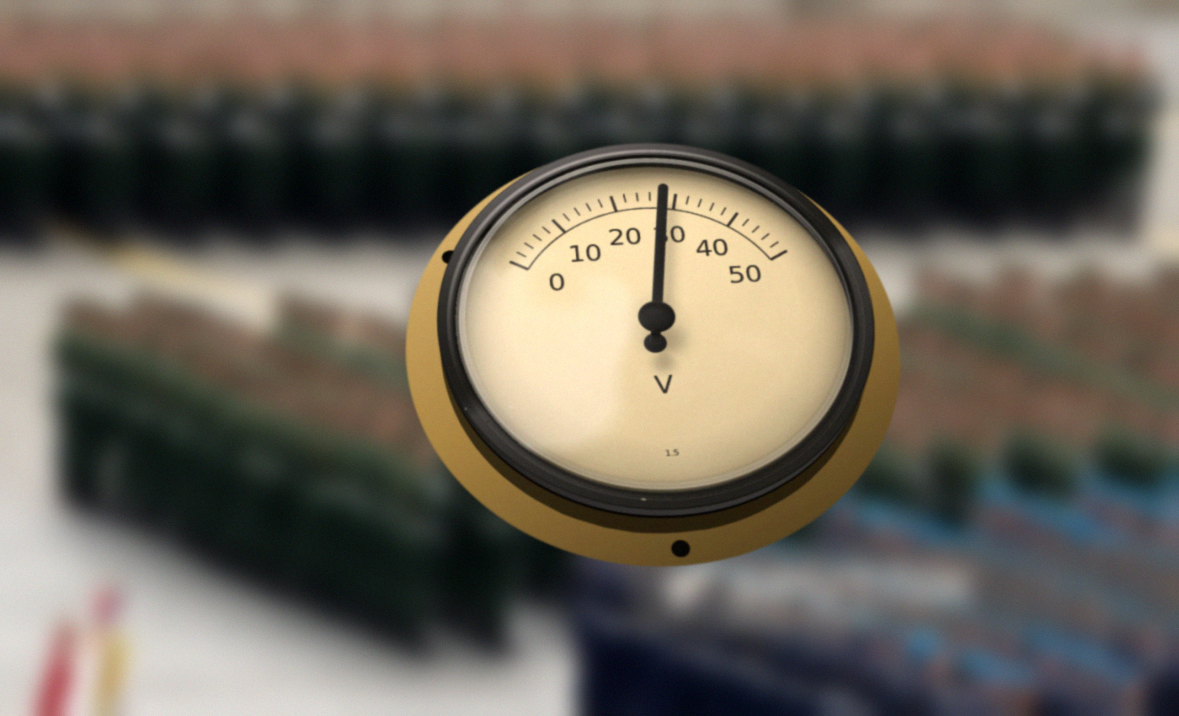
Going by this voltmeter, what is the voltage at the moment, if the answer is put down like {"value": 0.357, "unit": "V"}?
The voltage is {"value": 28, "unit": "V"}
